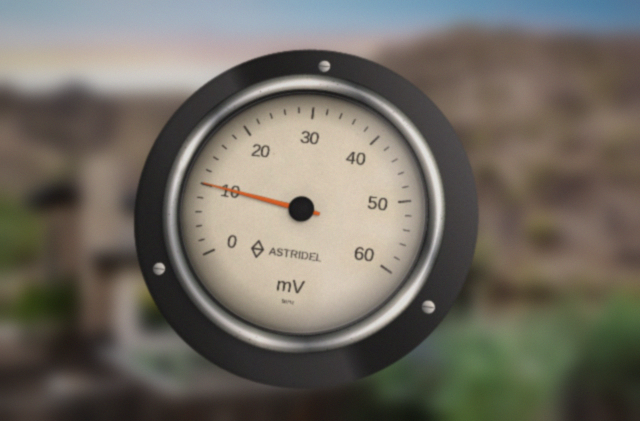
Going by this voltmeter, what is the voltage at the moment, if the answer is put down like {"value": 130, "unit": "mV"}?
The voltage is {"value": 10, "unit": "mV"}
